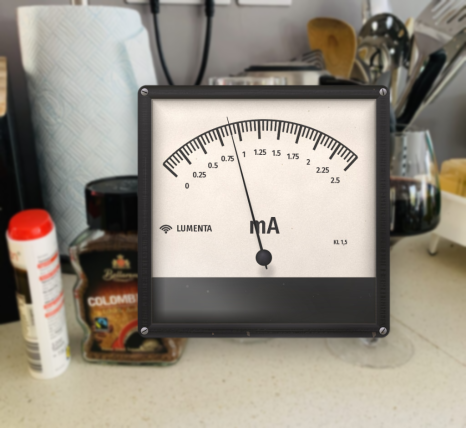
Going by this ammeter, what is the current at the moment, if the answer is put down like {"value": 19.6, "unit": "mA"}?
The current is {"value": 0.9, "unit": "mA"}
